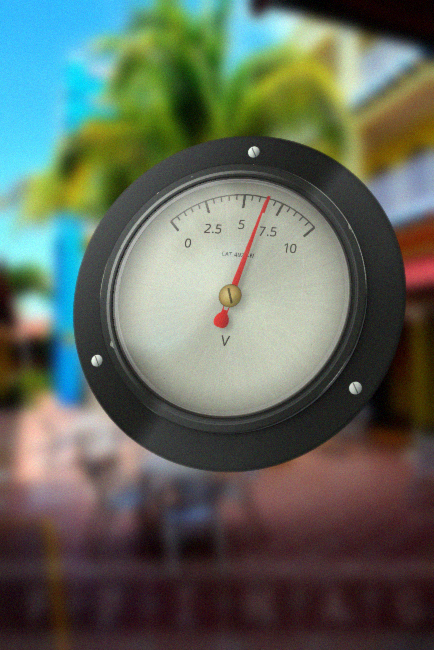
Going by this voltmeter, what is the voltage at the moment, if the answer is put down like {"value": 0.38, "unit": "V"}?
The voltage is {"value": 6.5, "unit": "V"}
